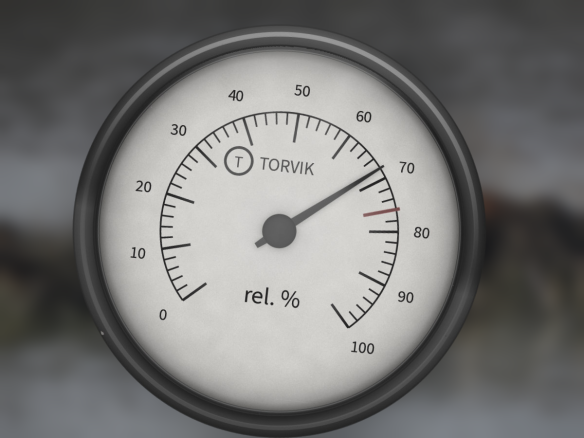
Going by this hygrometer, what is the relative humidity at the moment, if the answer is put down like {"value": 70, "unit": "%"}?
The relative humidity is {"value": 68, "unit": "%"}
